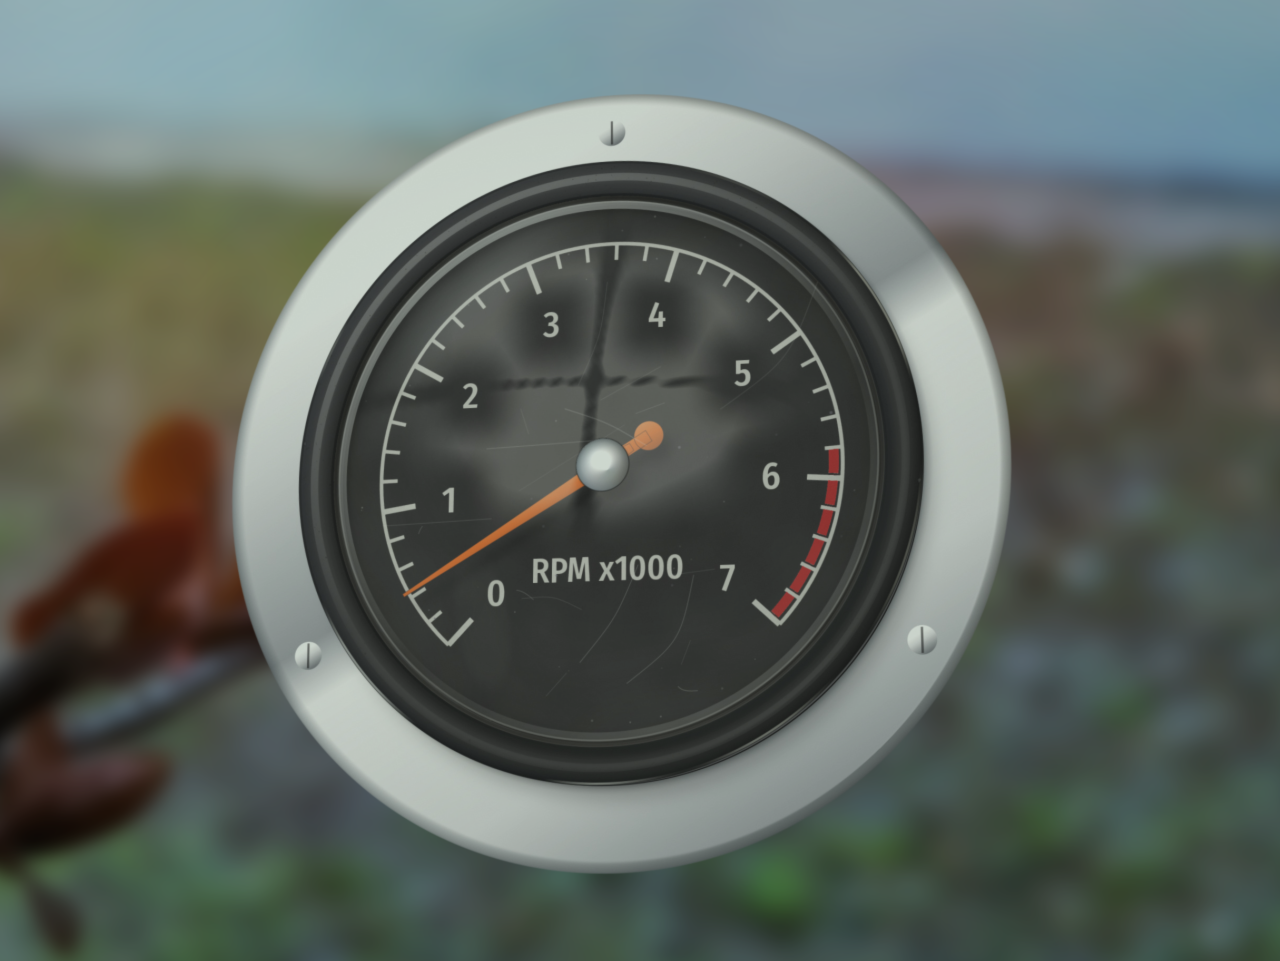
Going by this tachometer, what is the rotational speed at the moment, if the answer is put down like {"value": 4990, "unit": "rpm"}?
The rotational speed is {"value": 400, "unit": "rpm"}
